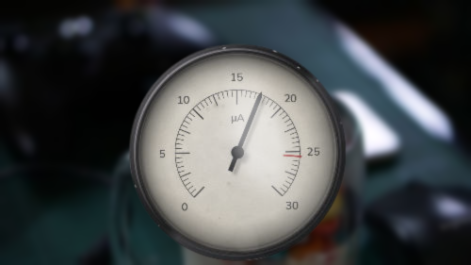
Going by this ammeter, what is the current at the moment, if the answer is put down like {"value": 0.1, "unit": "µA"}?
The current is {"value": 17.5, "unit": "µA"}
